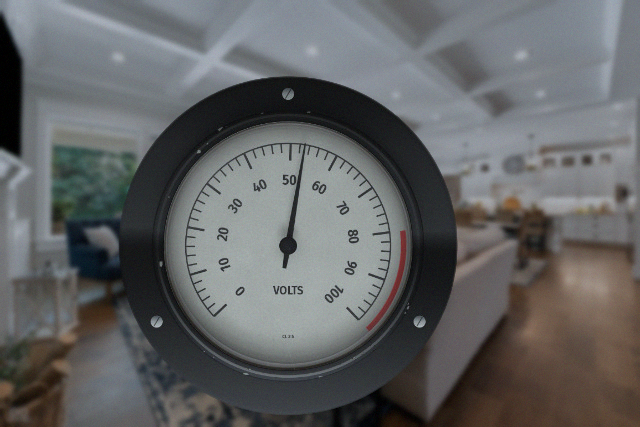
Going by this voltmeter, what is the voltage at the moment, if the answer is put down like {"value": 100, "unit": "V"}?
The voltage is {"value": 53, "unit": "V"}
